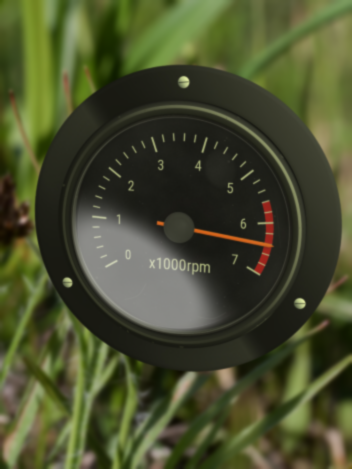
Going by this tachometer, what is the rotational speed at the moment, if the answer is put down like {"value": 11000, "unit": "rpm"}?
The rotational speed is {"value": 6400, "unit": "rpm"}
